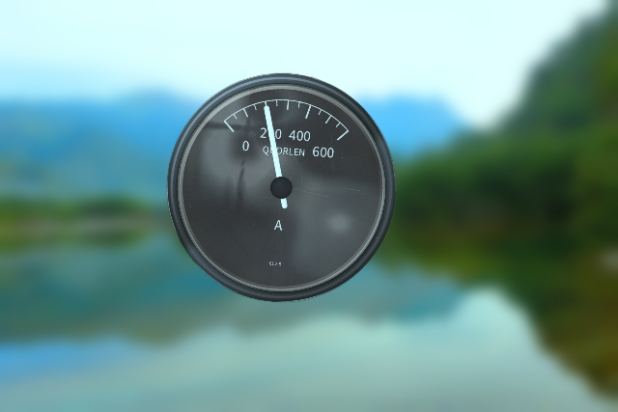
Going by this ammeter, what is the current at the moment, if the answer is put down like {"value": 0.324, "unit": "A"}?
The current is {"value": 200, "unit": "A"}
